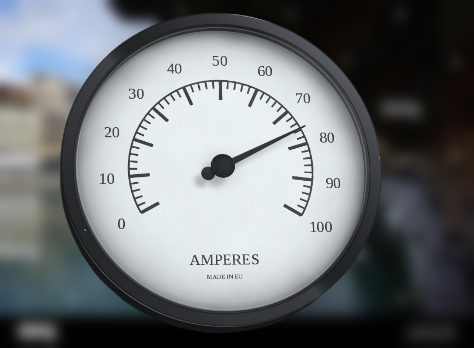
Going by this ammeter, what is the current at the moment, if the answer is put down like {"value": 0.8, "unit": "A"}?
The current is {"value": 76, "unit": "A"}
